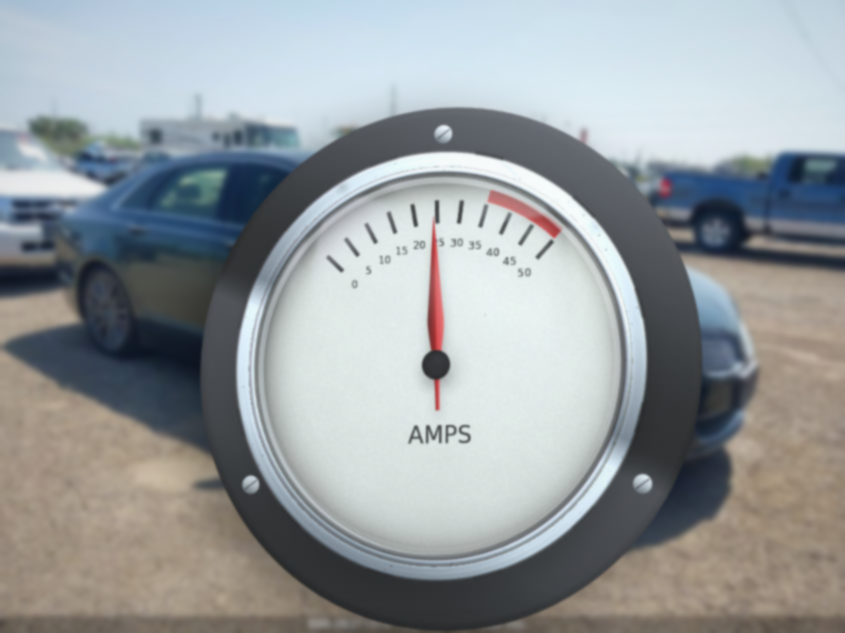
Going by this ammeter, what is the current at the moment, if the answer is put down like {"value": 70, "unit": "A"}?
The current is {"value": 25, "unit": "A"}
